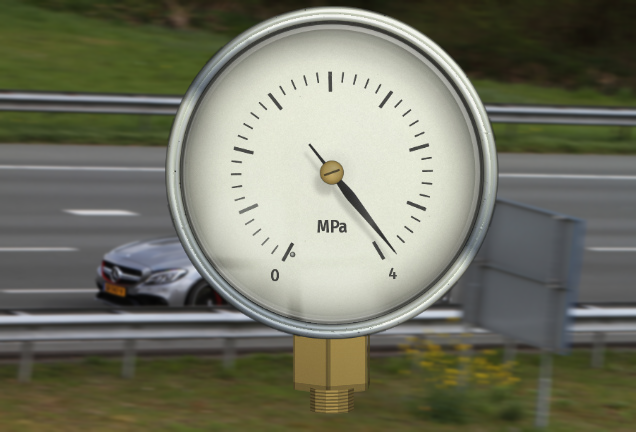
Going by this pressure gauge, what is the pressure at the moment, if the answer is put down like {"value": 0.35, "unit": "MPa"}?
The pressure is {"value": 3.9, "unit": "MPa"}
